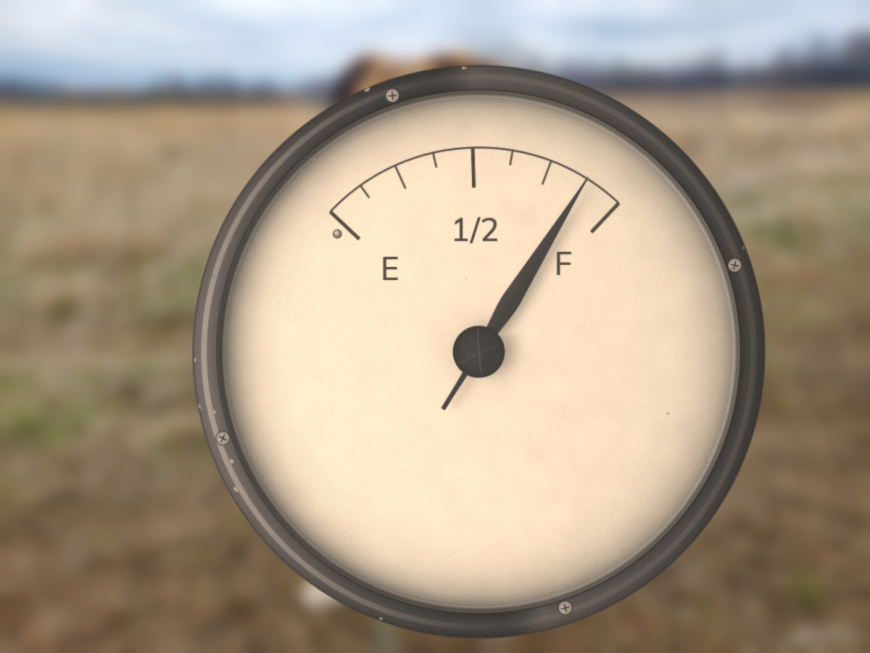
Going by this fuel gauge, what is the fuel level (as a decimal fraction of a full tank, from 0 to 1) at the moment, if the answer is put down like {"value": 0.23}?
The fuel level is {"value": 0.875}
